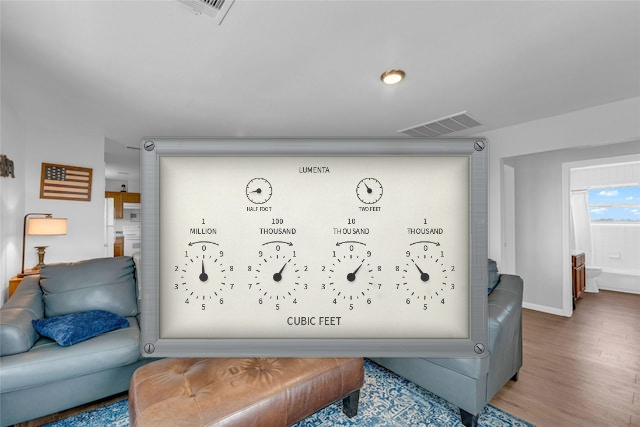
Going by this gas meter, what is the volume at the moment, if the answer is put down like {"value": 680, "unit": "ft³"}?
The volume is {"value": 8900, "unit": "ft³"}
